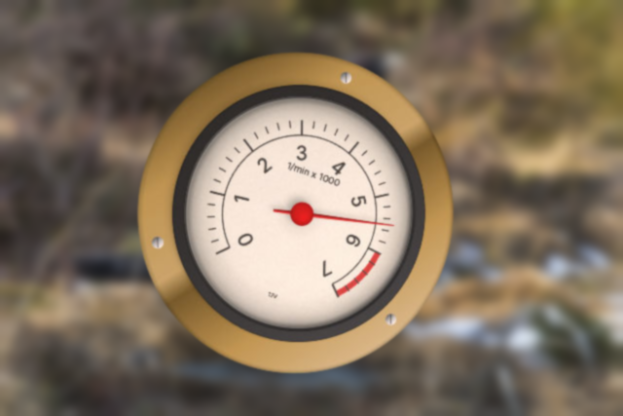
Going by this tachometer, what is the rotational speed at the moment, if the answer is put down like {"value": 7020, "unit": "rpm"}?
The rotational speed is {"value": 5500, "unit": "rpm"}
